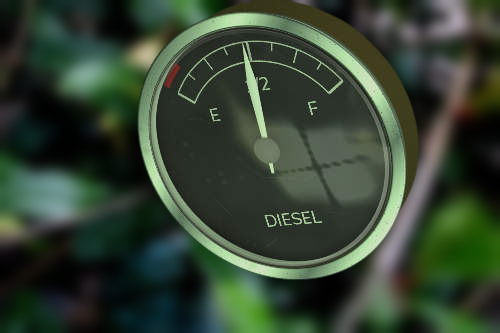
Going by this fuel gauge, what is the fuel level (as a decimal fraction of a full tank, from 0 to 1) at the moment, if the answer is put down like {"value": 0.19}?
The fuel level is {"value": 0.5}
